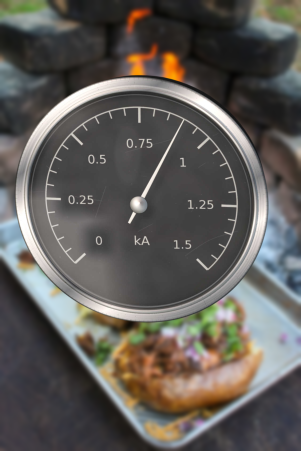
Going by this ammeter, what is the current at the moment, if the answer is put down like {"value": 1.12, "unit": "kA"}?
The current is {"value": 0.9, "unit": "kA"}
